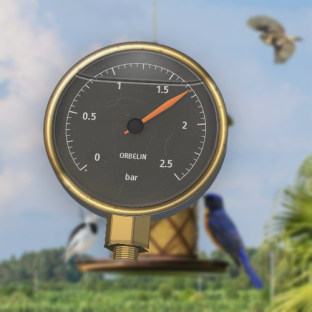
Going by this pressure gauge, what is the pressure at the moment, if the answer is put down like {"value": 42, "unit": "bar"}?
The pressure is {"value": 1.7, "unit": "bar"}
